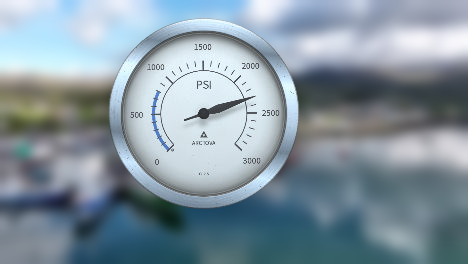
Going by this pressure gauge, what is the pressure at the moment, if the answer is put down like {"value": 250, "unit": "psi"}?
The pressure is {"value": 2300, "unit": "psi"}
